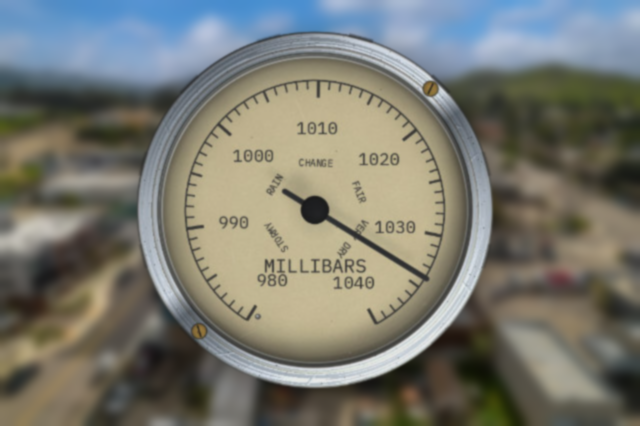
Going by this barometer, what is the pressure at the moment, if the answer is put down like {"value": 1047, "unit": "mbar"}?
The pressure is {"value": 1034, "unit": "mbar"}
